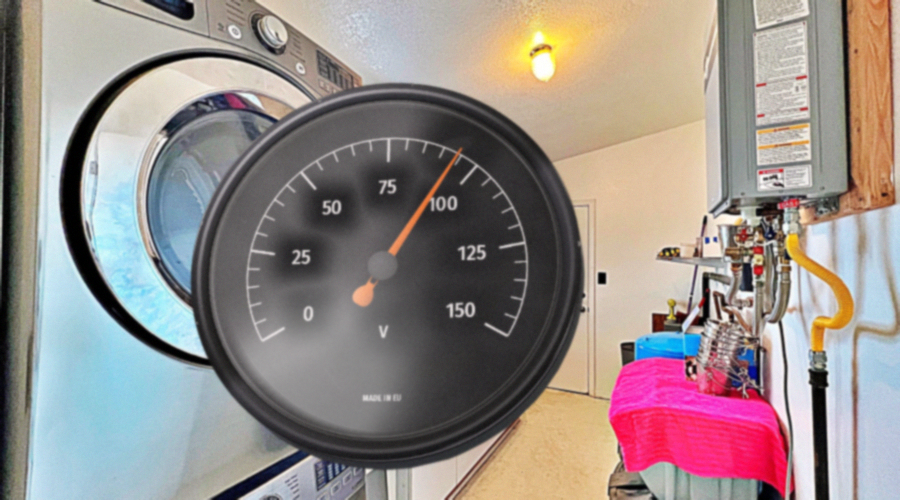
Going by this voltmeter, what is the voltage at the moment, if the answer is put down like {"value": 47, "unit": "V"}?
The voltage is {"value": 95, "unit": "V"}
